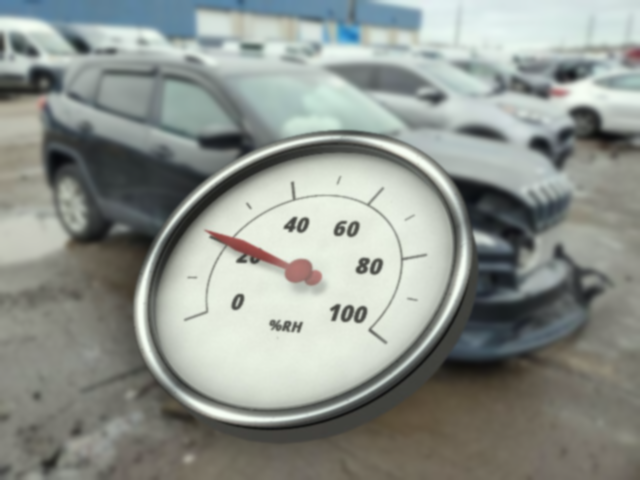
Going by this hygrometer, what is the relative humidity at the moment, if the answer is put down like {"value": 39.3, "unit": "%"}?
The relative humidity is {"value": 20, "unit": "%"}
